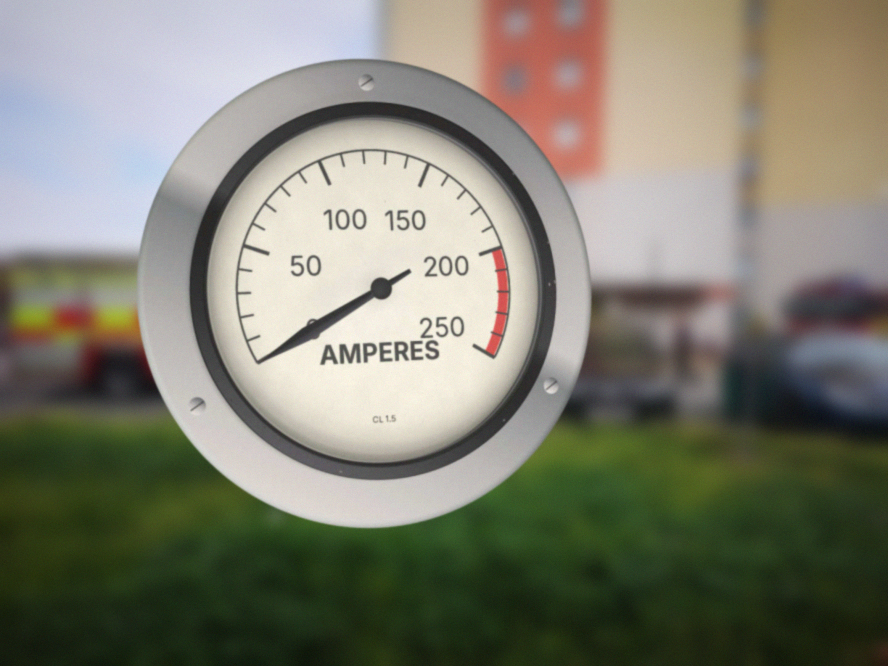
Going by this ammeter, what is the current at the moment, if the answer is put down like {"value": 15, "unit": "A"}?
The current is {"value": 0, "unit": "A"}
